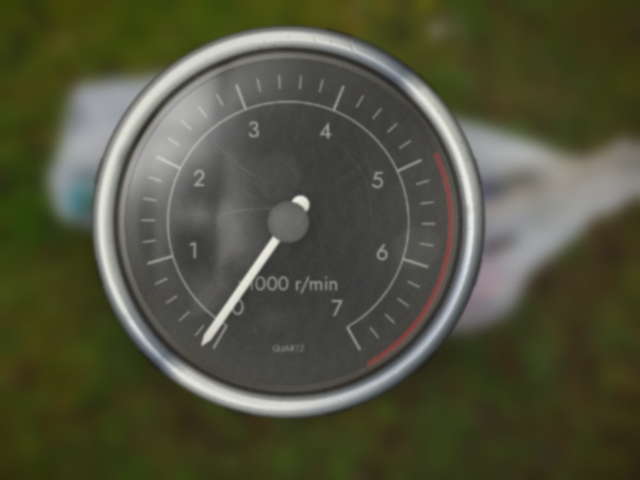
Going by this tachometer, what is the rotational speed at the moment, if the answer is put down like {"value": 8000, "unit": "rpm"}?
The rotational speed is {"value": 100, "unit": "rpm"}
